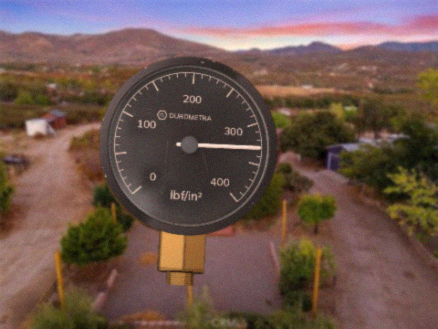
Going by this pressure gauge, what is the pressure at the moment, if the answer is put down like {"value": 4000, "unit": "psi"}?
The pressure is {"value": 330, "unit": "psi"}
